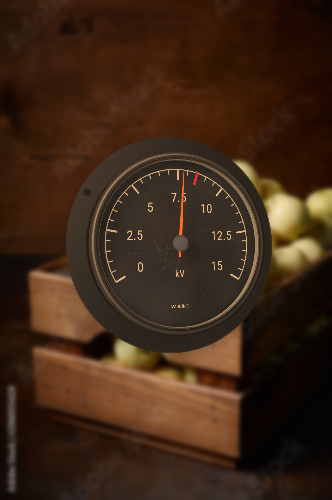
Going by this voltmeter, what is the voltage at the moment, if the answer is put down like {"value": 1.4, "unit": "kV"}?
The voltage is {"value": 7.75, "unit": "kV"}
